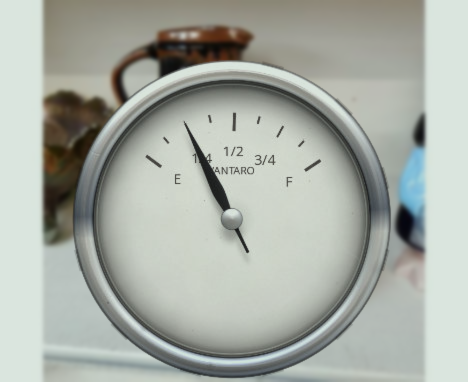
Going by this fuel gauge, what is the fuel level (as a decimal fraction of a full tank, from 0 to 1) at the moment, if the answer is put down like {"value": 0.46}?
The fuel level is {"value": 0.25}
